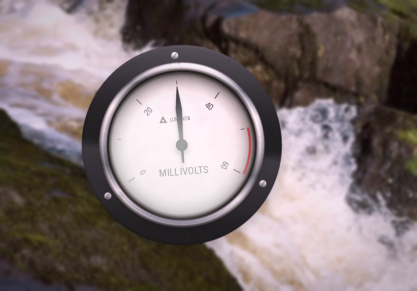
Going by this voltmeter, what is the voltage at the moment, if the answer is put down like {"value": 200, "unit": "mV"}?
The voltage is {"value": 30, "unit": "mV"}
